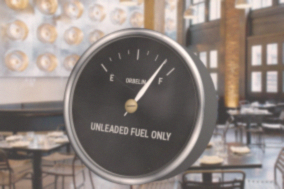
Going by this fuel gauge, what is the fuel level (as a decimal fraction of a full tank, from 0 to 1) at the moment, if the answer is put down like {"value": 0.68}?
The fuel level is {"value": 0.875}
